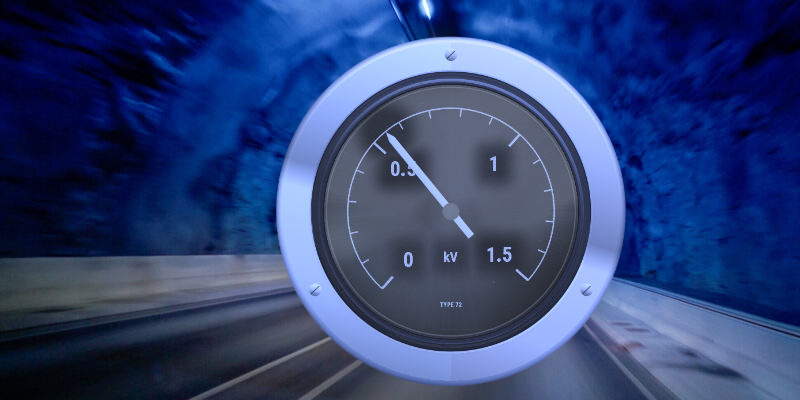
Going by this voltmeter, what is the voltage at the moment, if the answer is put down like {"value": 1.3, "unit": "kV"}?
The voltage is {"value": 0.55, "unit": "kV"}
